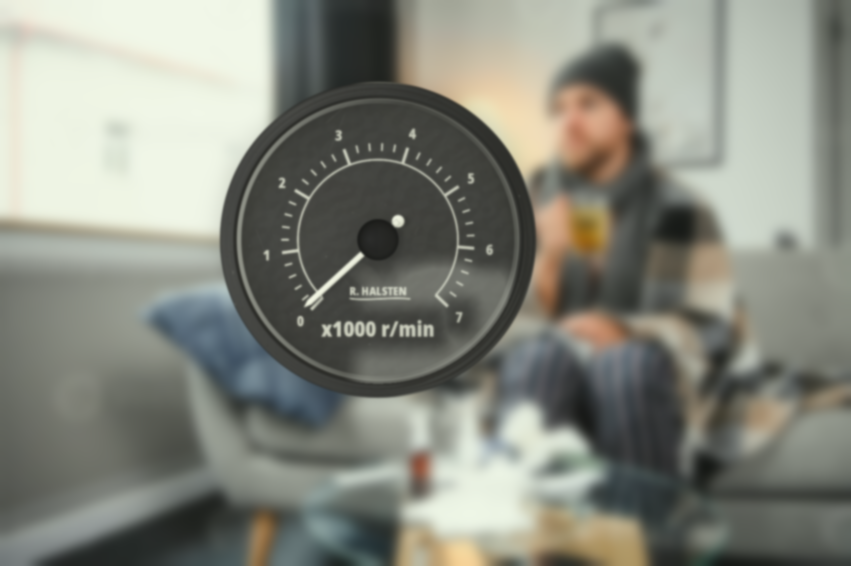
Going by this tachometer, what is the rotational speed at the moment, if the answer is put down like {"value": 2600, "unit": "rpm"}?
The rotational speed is {"value": 100, "unit": "rpm"}
